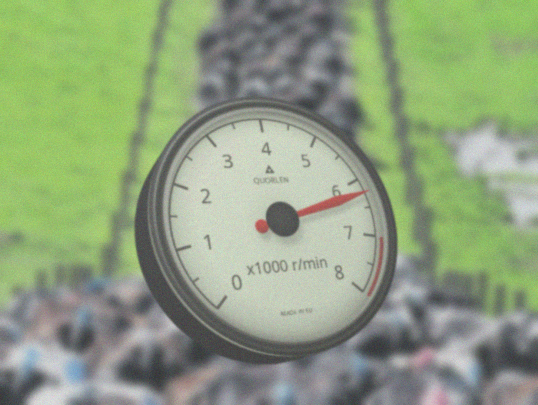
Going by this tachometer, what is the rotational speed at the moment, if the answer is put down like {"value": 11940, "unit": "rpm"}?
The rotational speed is {"value": 6250, "unit": "rpm"}
